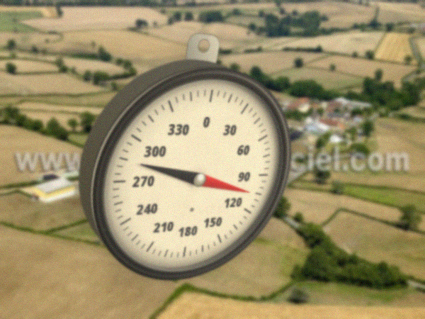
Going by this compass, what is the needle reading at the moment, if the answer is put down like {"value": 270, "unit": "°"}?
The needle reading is {"value": 105, "unit": "°"}
